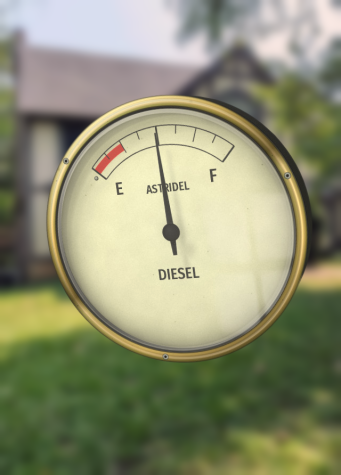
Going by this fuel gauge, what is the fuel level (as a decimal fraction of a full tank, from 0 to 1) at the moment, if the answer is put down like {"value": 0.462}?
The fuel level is {"value": 0.5}
